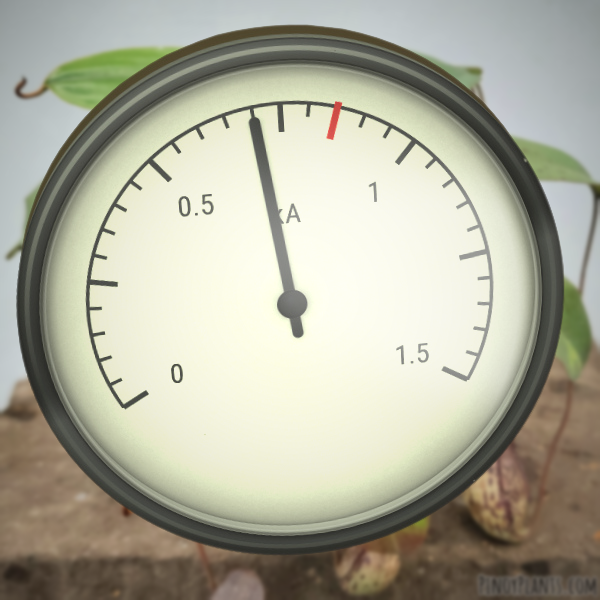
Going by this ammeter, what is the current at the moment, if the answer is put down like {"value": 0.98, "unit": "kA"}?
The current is {"value": 0.7, "unit": "kA"}
